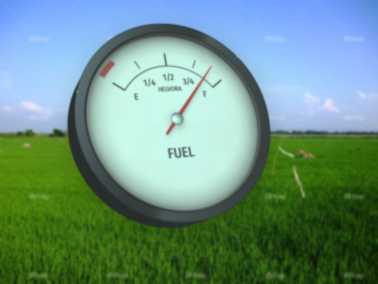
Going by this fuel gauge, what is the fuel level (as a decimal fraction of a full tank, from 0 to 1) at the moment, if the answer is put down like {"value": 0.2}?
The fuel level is {"value": 0.875}
